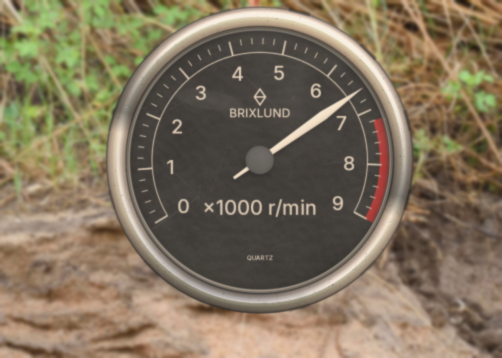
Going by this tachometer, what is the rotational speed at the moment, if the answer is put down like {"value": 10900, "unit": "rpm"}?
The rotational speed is {"value": 6600, "unit": "rpm"}
